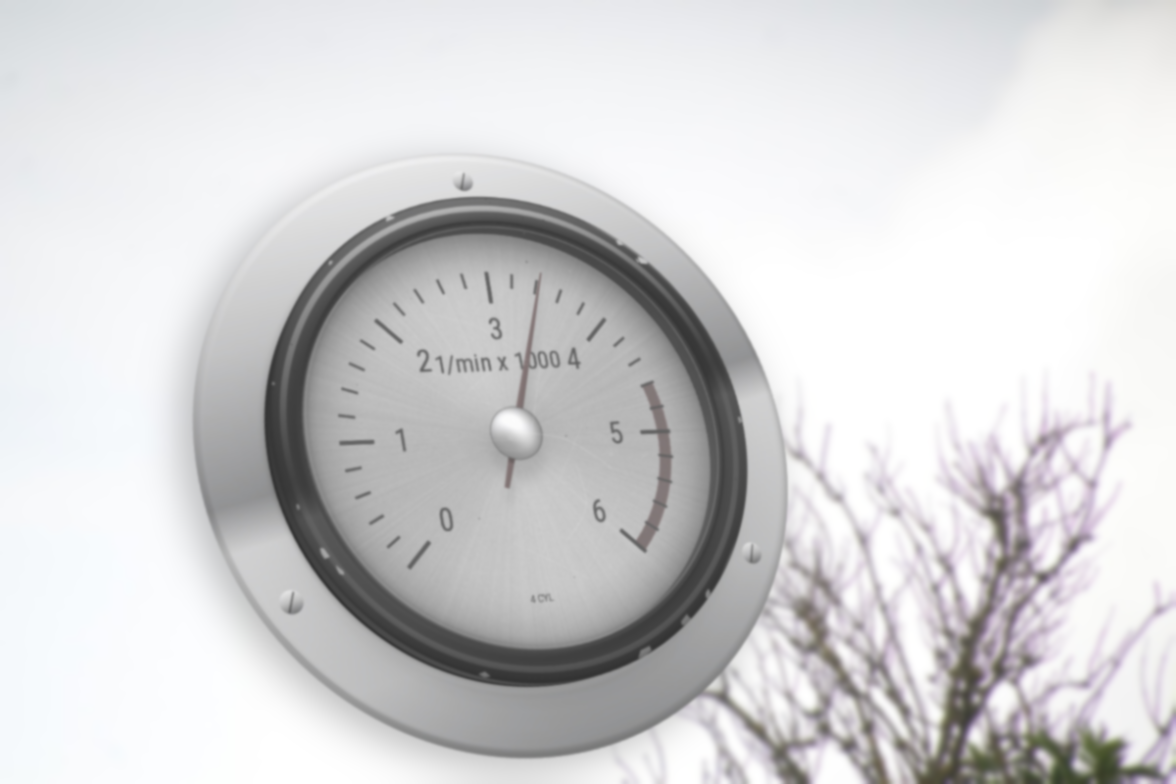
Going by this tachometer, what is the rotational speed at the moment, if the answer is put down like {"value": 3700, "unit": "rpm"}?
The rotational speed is {"value": 3400, "unit": "rpm"}
